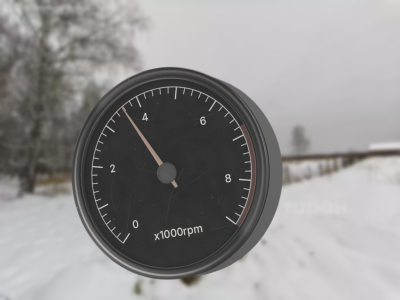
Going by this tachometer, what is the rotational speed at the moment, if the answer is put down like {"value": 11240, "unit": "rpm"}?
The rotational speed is {"value": 3600, "unit": "rpm"}
